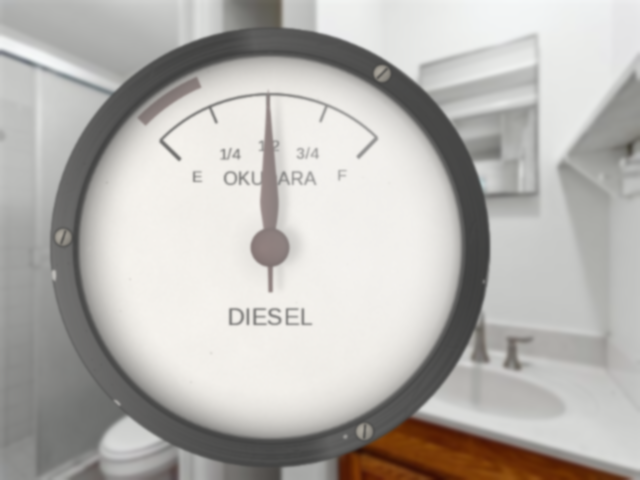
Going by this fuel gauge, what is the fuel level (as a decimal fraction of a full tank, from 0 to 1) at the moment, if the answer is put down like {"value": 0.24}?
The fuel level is {"value": 0.5}
